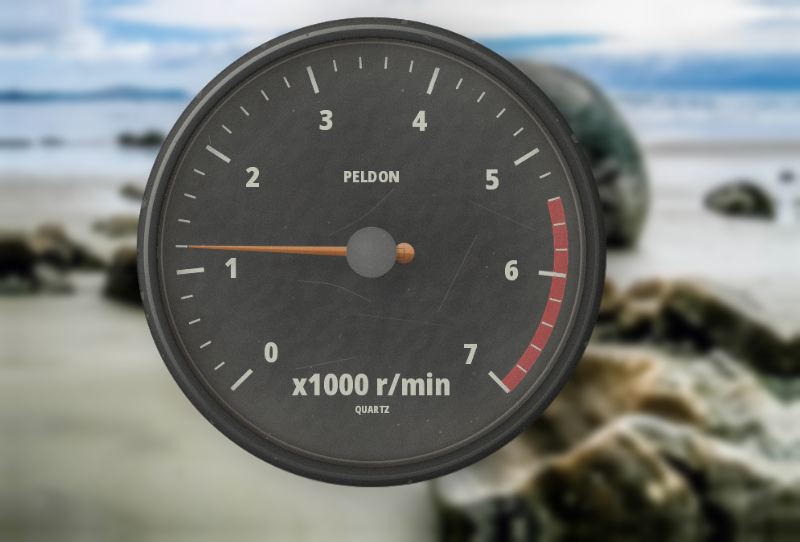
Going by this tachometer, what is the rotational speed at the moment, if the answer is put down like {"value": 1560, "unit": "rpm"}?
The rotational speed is {"value": 1200, "unit": "rpm"}
